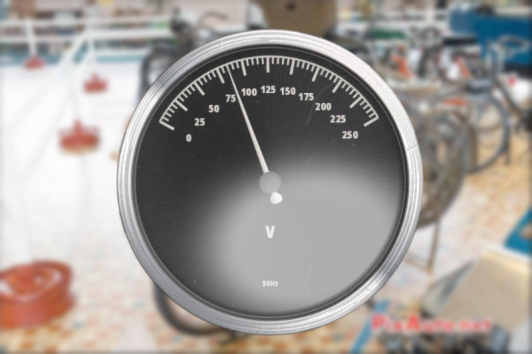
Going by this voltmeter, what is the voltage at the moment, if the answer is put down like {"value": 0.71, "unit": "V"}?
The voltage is {"value": 85, "unit": "V"}
